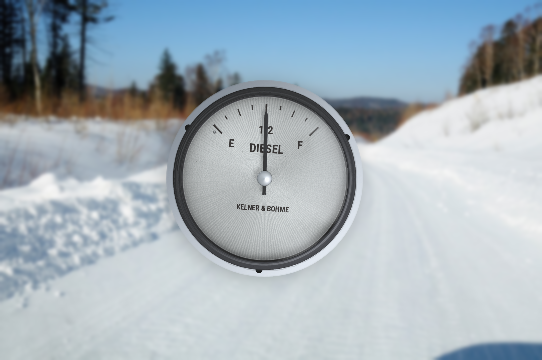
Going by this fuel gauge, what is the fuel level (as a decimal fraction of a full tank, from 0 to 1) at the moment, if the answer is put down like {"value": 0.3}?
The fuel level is {"value": 0.5}
